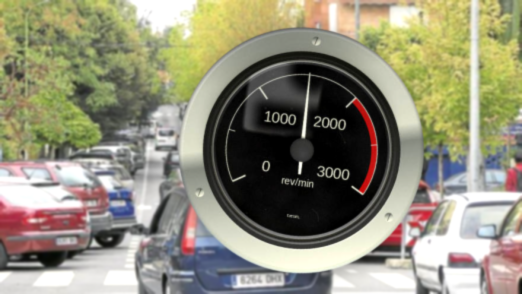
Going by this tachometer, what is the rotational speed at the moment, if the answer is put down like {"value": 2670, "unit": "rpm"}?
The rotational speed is {"value": 1500, "unit": "rpm"}
